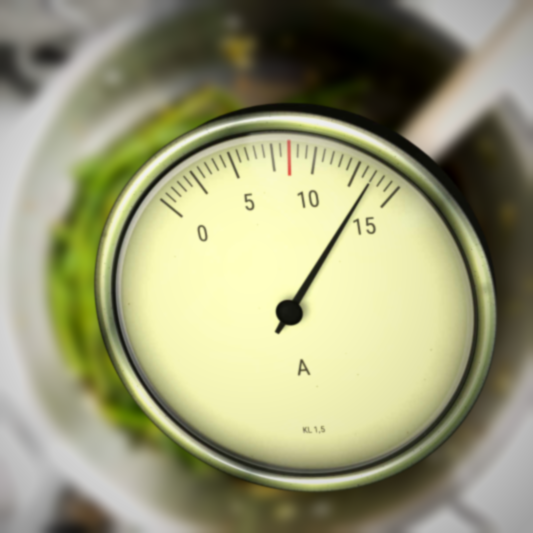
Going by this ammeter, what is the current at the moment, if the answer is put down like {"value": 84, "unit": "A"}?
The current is {"value": 13.5, "unit": "A"}
